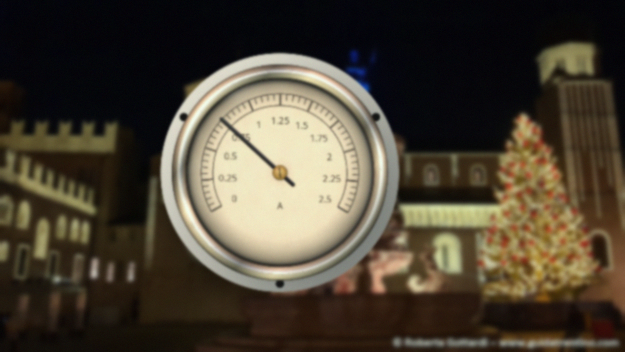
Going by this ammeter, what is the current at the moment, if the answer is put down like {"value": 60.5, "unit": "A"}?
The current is {"value": 0.75, "unit": "A"}
